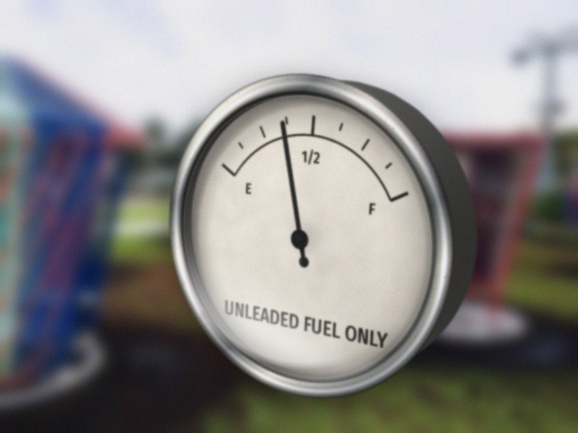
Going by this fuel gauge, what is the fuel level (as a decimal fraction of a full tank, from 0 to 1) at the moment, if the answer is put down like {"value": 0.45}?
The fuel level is {"value": 0.375}
